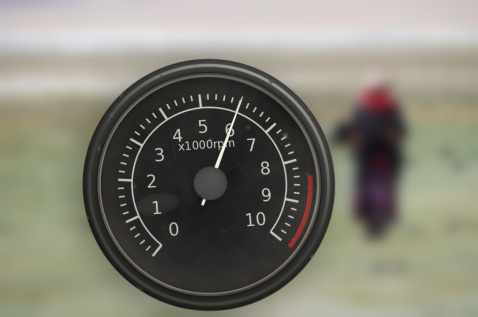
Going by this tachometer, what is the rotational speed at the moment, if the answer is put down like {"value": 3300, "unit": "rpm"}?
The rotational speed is {"value": 6000, "unit": "rpm"}
